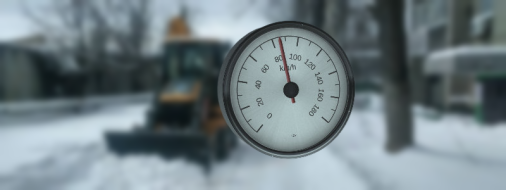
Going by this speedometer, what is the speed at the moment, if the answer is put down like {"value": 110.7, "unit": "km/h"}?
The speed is {"value": 85, "unit": "km/h"}
